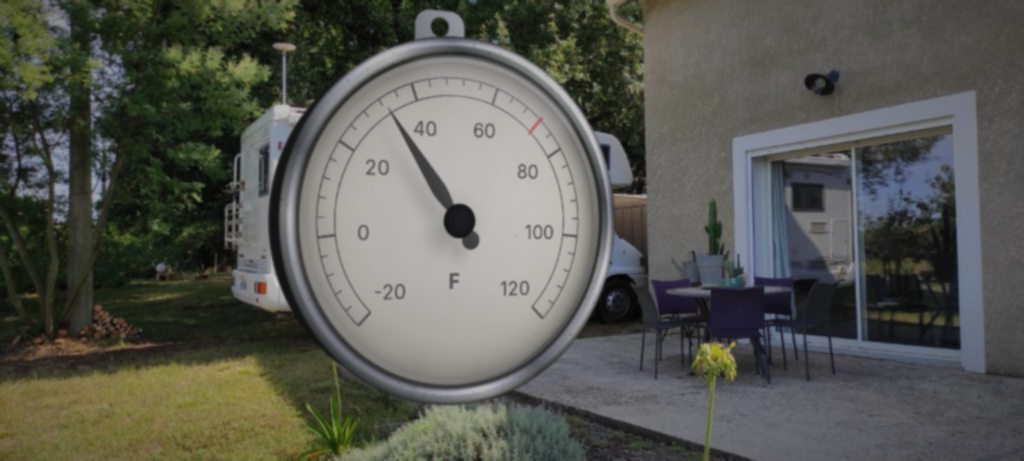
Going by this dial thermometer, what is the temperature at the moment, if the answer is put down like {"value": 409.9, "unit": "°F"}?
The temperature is {"value": 32, "unit": "°F"}
